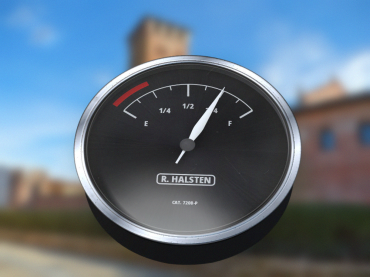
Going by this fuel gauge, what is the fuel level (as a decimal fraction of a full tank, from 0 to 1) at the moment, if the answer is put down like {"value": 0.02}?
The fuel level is {"value": 0.75}
